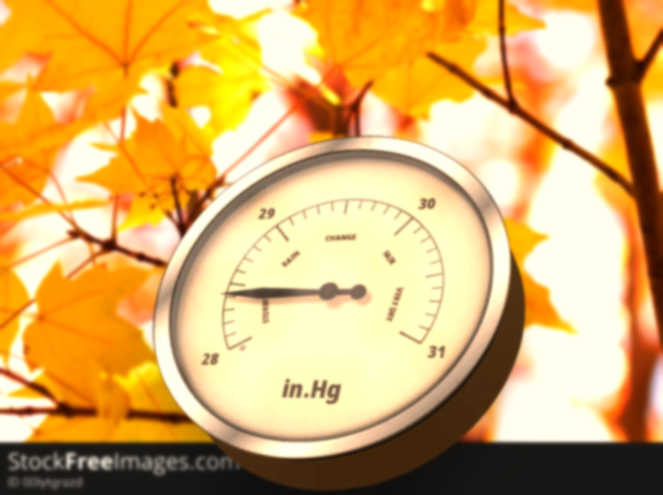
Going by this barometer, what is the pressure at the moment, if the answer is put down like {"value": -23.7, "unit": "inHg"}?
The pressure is {"value": 28.4, "unit": "inHg"}
